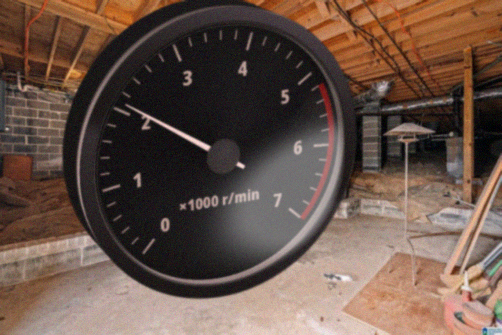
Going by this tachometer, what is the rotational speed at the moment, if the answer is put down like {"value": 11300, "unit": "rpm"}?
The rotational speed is {"value": 2100, "unit": "rpm"}
